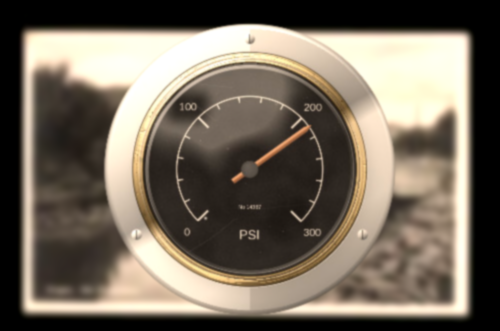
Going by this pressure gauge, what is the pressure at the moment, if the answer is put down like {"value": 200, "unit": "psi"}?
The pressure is {"value": 210, "unit": "psi"}
